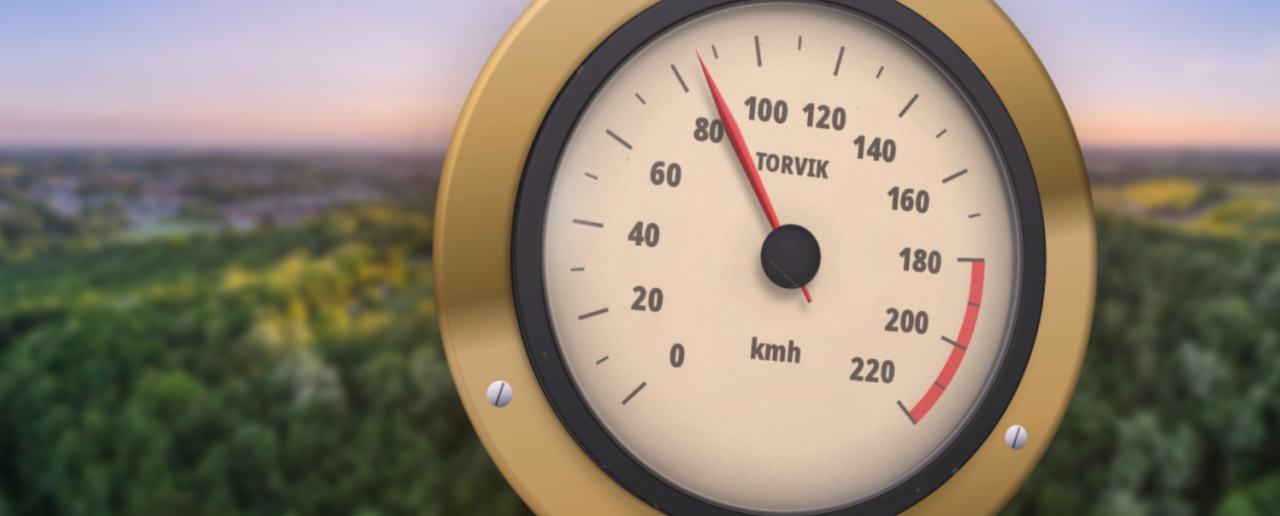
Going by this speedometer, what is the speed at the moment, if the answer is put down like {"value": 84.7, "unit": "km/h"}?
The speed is {"value": 85, "unit": "km/h"}
